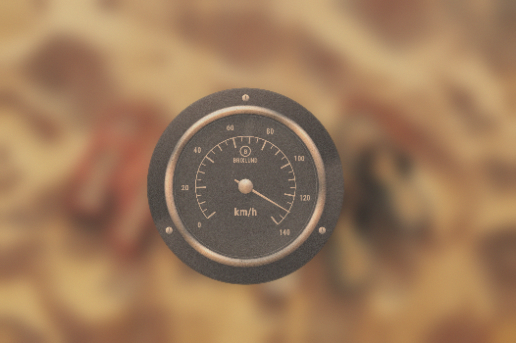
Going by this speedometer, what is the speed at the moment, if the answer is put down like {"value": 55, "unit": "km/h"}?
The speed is {"value": 130, "unit": "km/h"}
